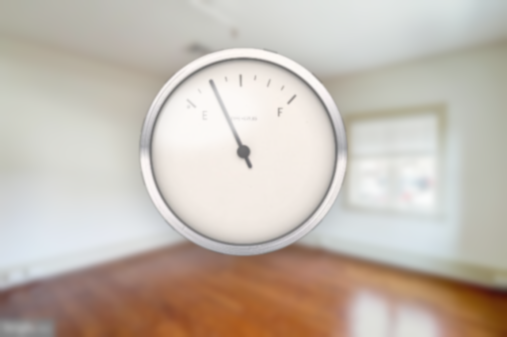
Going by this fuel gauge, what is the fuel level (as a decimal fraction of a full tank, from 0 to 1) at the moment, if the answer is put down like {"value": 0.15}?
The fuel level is {"value": 0.25}
